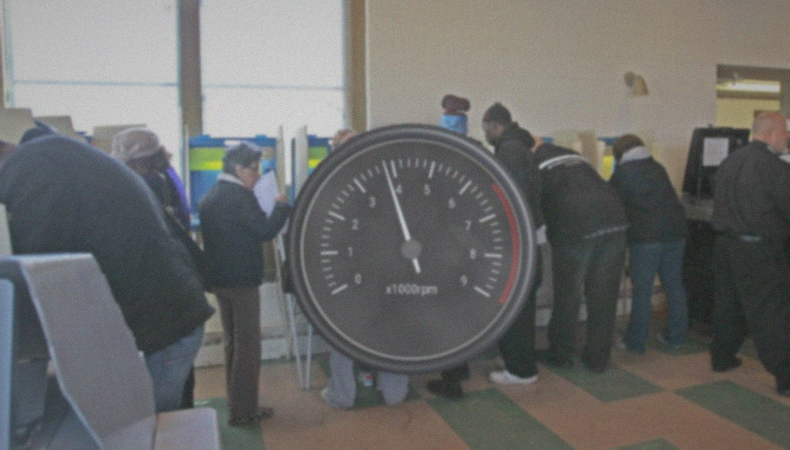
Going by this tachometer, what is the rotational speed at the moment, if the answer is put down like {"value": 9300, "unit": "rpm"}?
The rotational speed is {"value": 3800, "unit": "rpm"}
